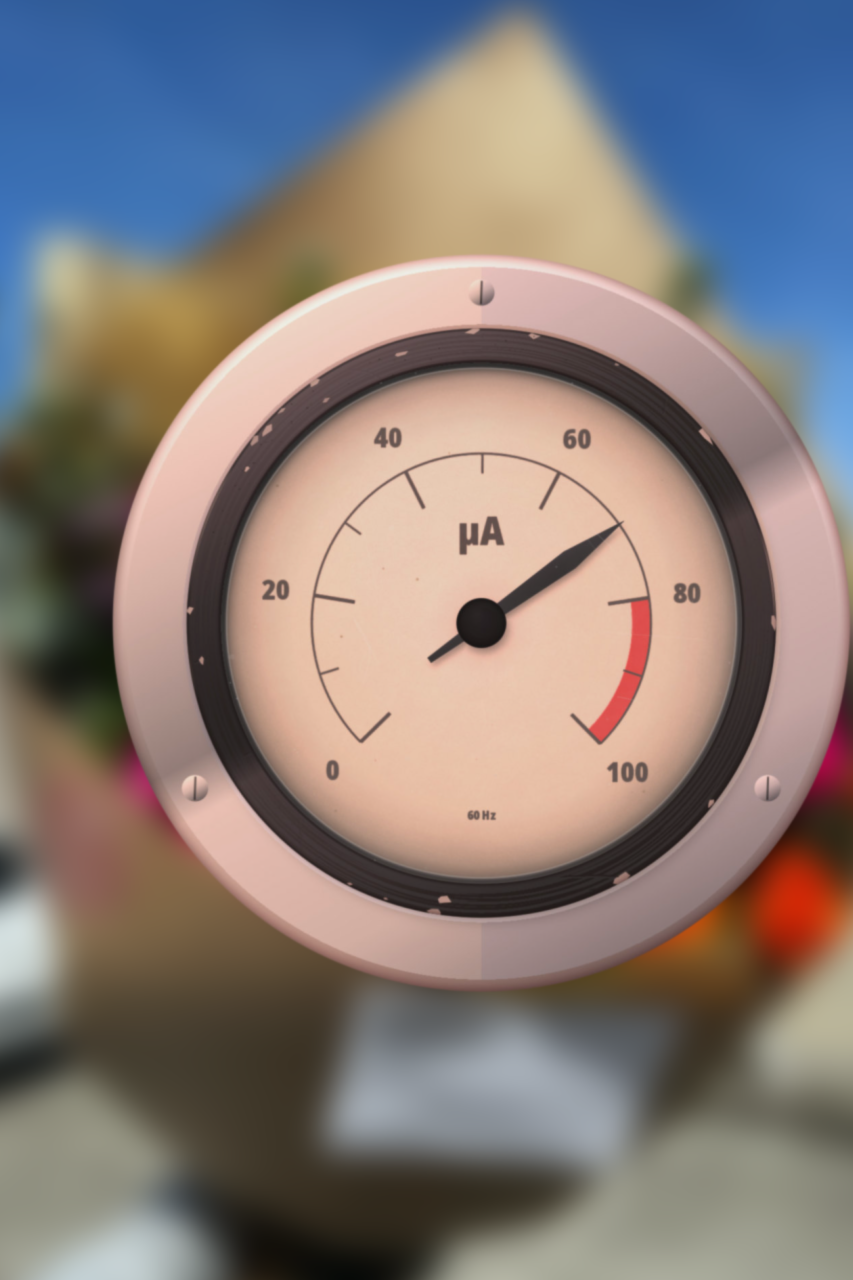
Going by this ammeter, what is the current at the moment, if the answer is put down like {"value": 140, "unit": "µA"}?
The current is {"value": 70, "unit": "µA"}
